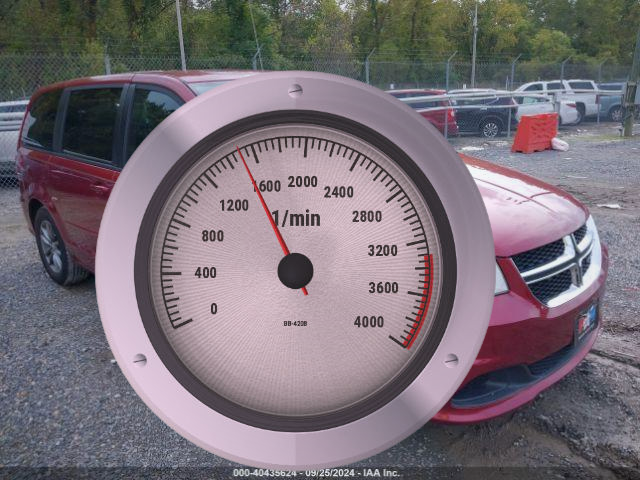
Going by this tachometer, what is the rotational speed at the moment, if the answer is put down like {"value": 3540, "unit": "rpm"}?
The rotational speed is {"value": 1500, "unit": "rpm"}
